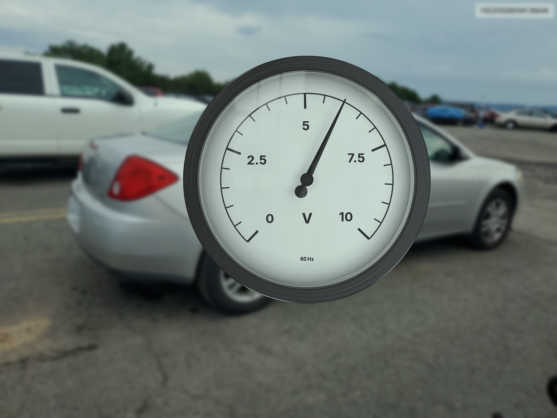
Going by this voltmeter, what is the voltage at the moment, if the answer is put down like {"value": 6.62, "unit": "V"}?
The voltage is {"value": 6, "unit": "V"}
